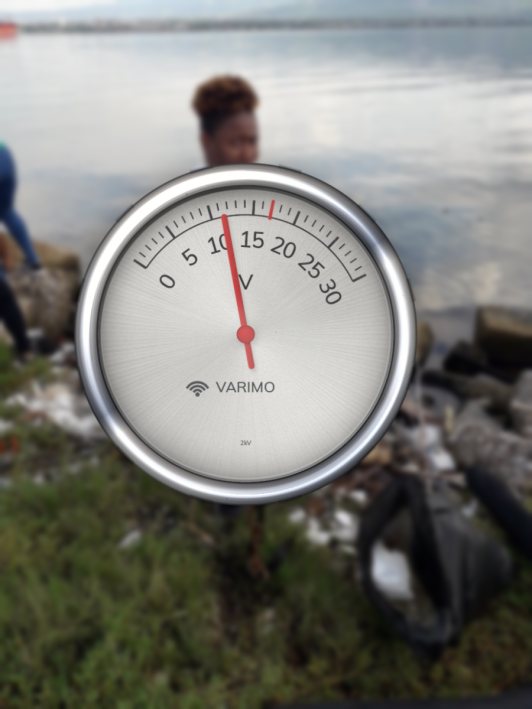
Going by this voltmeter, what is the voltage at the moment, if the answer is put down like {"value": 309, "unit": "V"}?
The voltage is {"value": 11.5, "unit": "V"}
